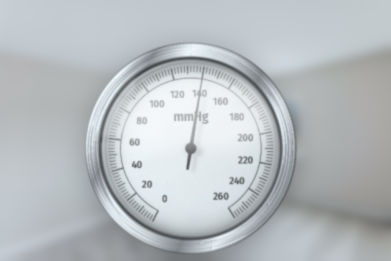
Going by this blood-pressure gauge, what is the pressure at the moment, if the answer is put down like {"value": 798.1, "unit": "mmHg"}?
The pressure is {"value": 140, "unit": "mmHg"}
